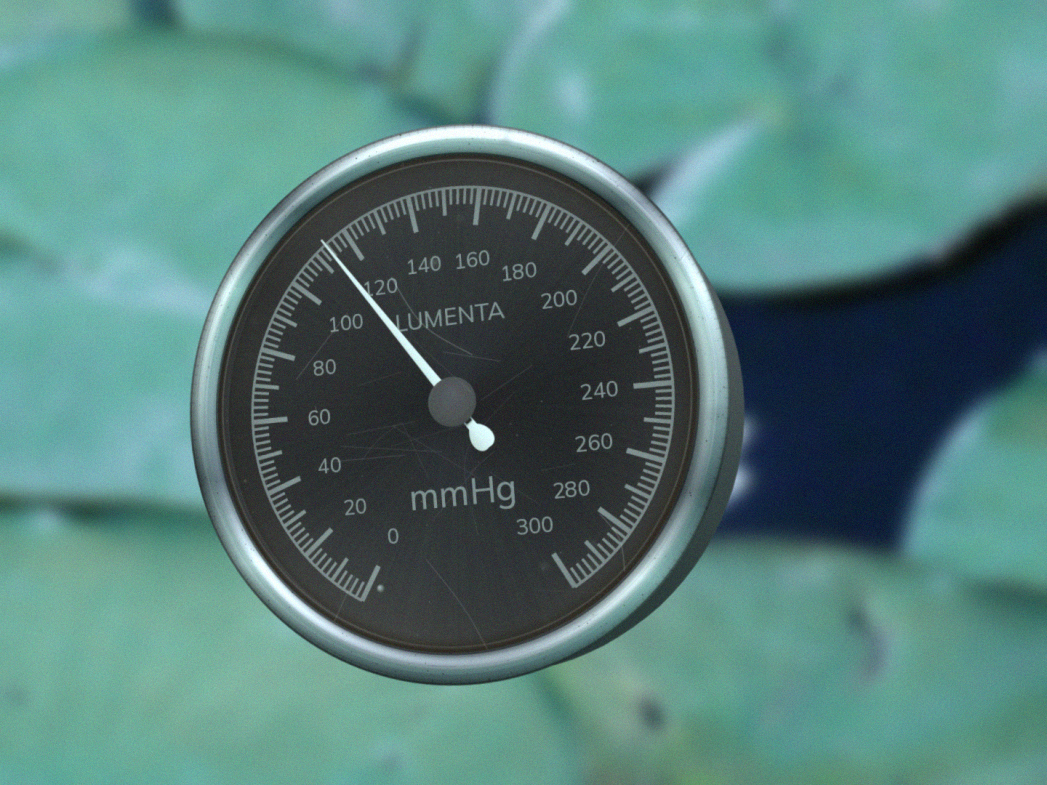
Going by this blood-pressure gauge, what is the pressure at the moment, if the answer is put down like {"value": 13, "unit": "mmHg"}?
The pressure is {"value": 114, "unit": "mmHg"}
